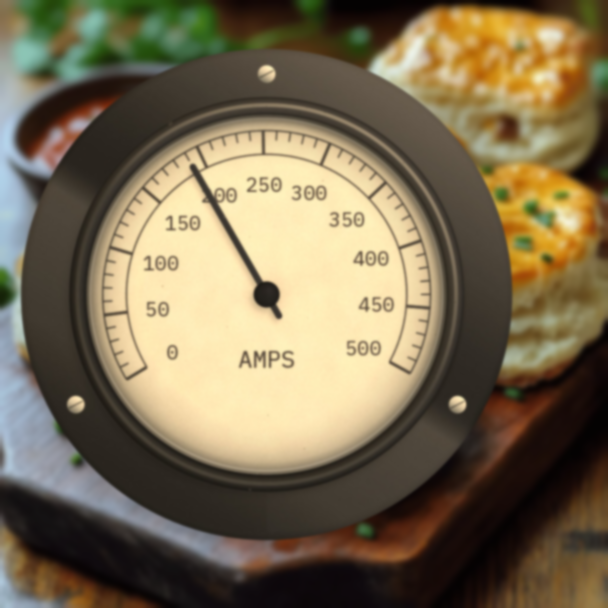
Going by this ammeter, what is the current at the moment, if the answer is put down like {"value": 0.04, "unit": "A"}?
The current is {"value": 190, "unit": "A"}
